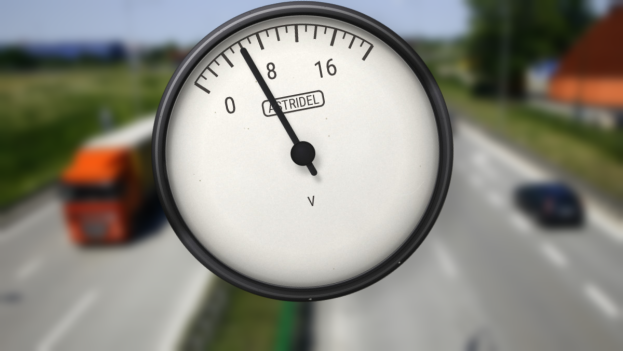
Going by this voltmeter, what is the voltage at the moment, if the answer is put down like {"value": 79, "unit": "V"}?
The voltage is {"value": 6, "unit": "V"}
